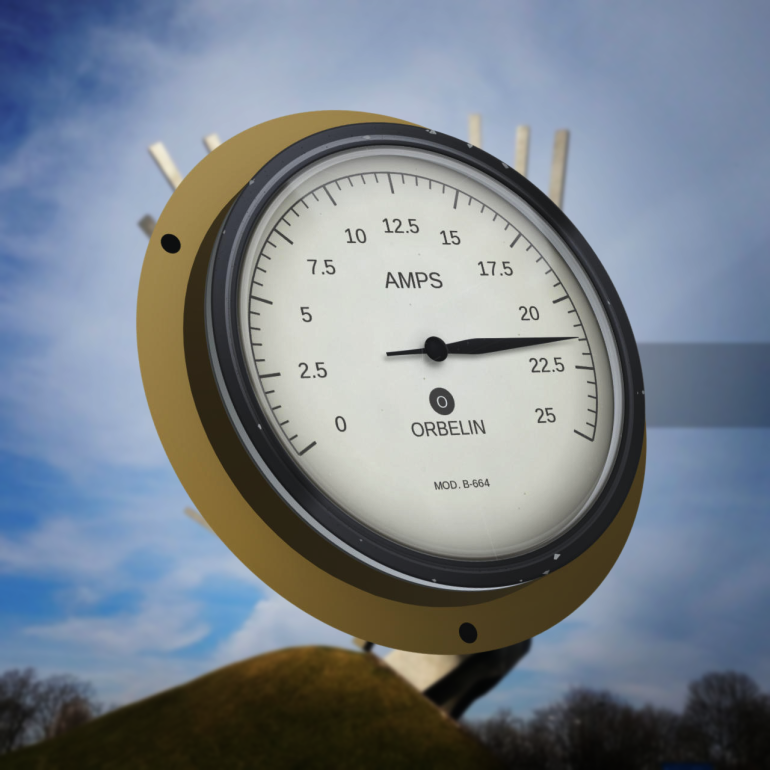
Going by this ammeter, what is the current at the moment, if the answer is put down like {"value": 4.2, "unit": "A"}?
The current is {"value": 21.5, "unit": "A"}
